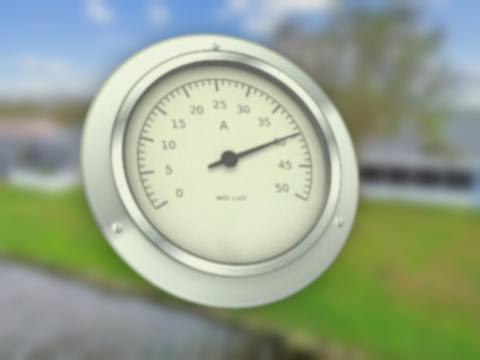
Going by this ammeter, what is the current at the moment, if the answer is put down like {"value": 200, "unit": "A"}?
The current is {"value": 40, "unit": "A"}
